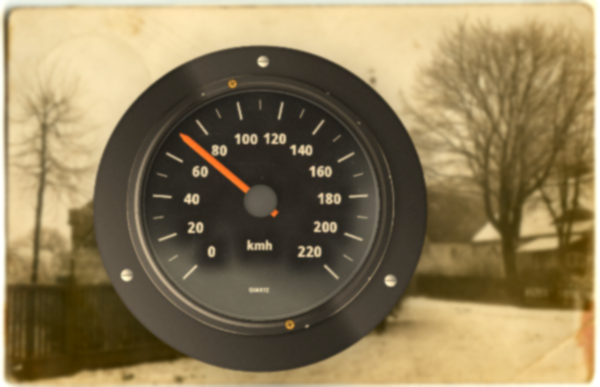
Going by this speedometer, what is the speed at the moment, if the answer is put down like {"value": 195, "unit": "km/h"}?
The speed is {"value": 70, "unit": "km/h"}
